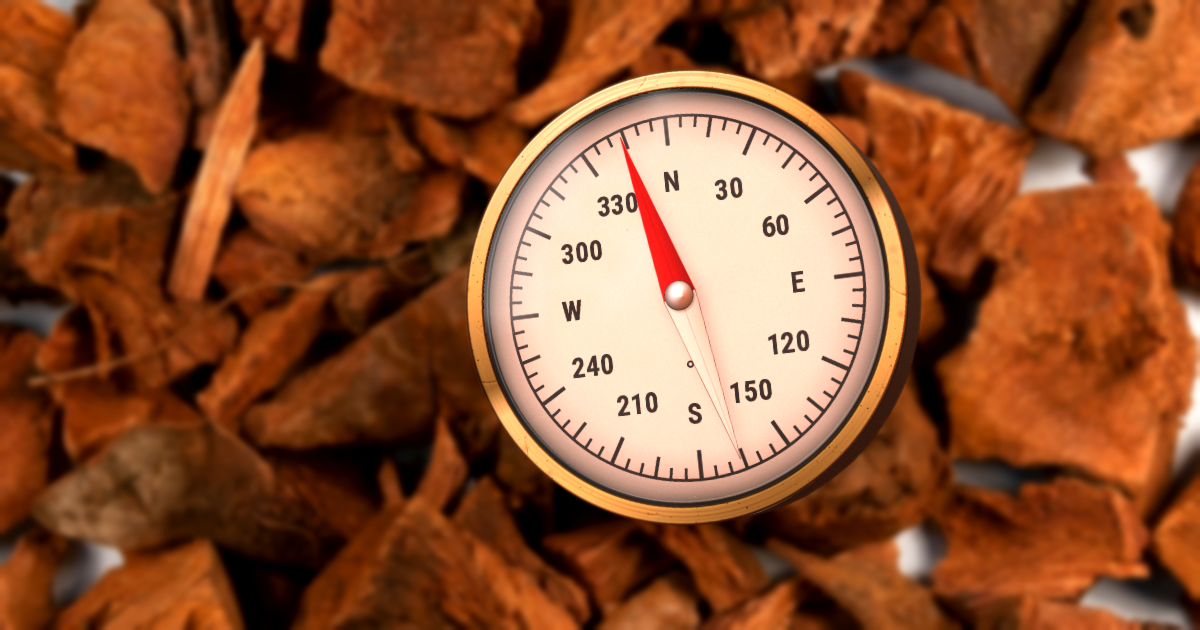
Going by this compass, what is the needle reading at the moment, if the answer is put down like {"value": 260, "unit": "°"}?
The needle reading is {"value": 345, "unit": "°"}
